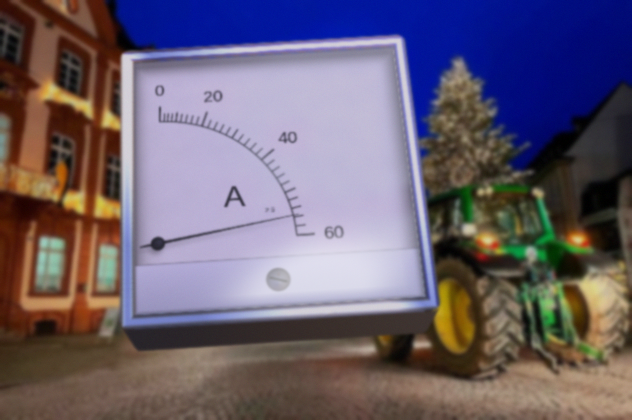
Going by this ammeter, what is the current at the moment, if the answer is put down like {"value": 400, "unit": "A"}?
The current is {"value": 56, "unit": "A"}
